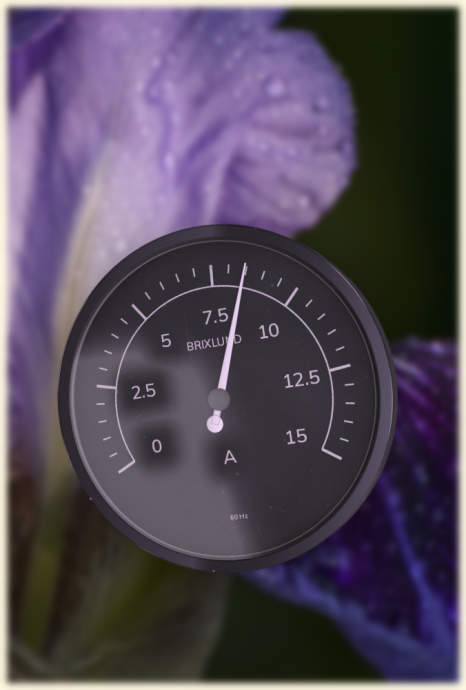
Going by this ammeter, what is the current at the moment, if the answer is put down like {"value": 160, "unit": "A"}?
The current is {"value": 8.5, "unit": "A"}
